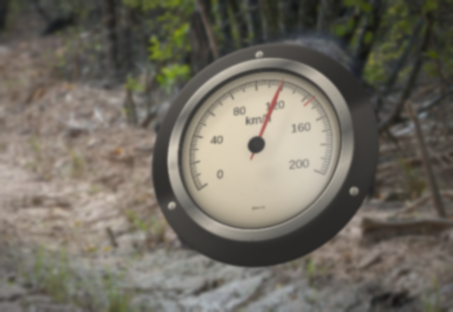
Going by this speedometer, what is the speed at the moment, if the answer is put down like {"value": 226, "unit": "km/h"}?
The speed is {"value": 120, "unit": "km/h"}
